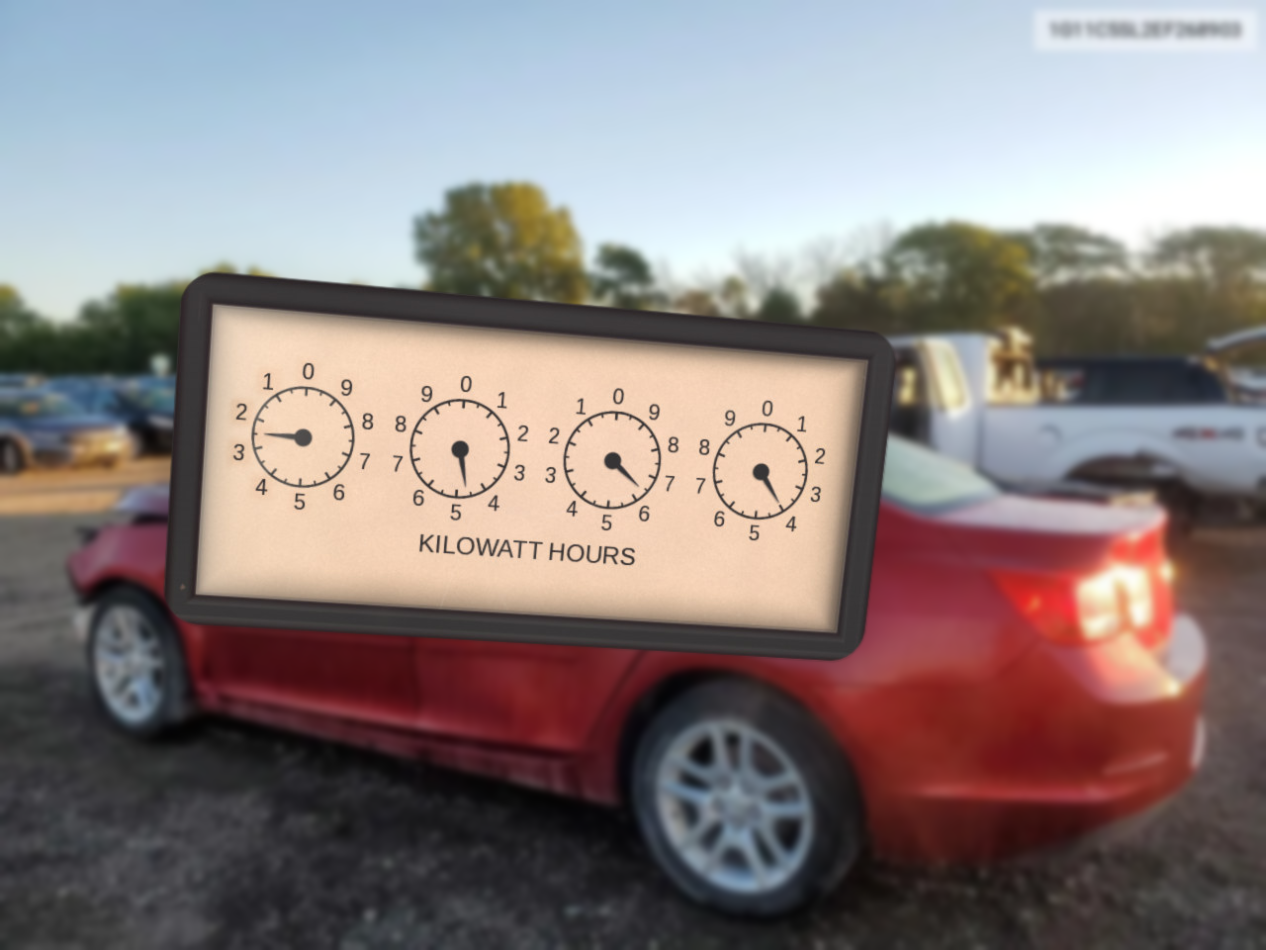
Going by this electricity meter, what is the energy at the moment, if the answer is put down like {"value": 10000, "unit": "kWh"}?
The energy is {"value": 2464, "unit": "kWh"}
